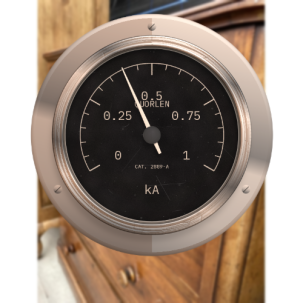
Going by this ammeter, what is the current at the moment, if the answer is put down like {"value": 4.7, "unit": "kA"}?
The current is {"value": 0.4, "unit": "kA"}
